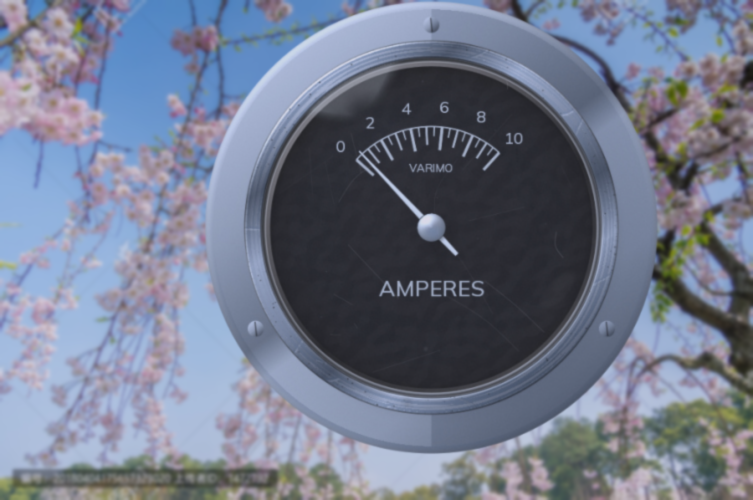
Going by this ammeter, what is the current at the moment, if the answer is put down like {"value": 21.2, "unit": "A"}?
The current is {"value": 0.5, "unit": "A"}
